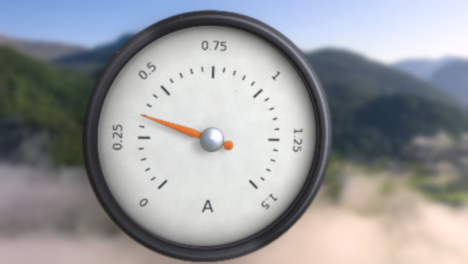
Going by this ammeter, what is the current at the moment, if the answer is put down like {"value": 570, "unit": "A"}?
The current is {"value": 0.35, "unit": "A"}
